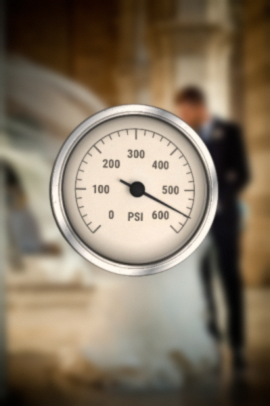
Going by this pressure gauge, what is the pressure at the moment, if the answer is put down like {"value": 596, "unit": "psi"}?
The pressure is {"value": 560, "unit": "psi"}
